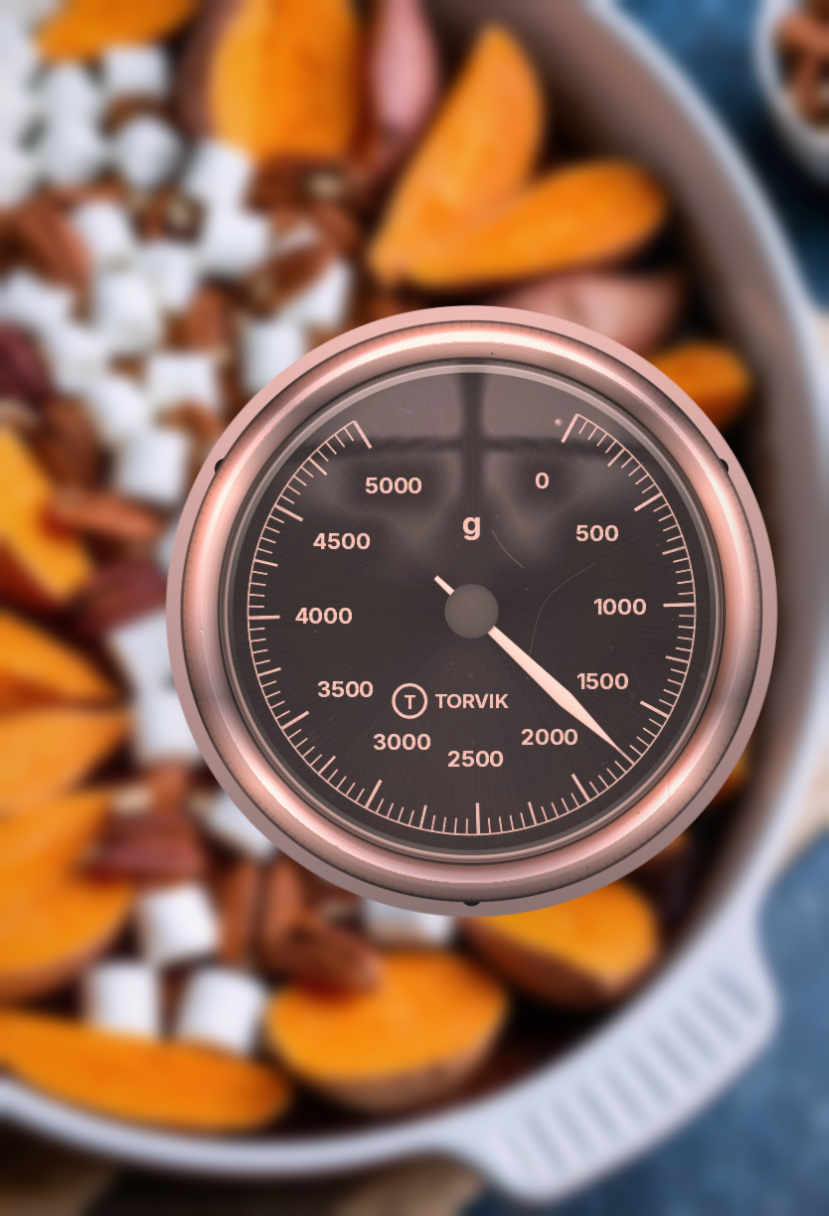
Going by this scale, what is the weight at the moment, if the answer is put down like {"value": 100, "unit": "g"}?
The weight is {"value": 1750, "unit": "g"}
